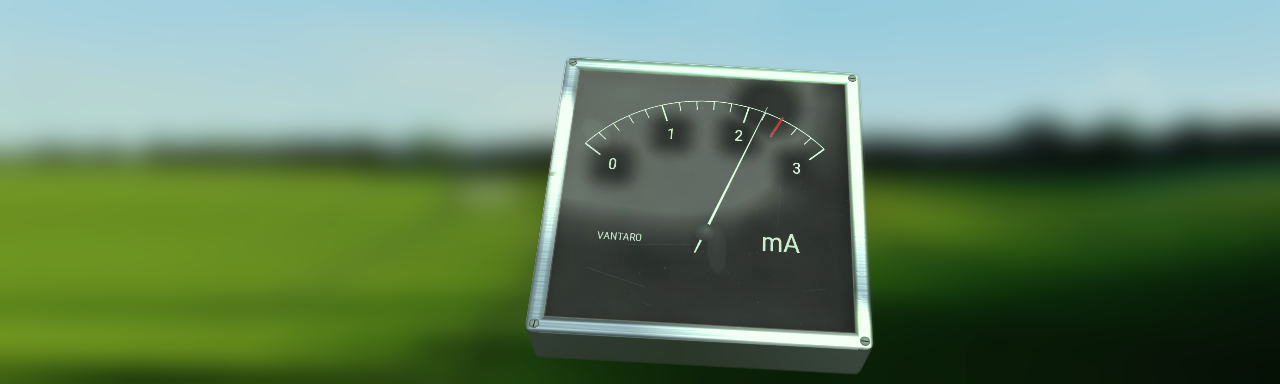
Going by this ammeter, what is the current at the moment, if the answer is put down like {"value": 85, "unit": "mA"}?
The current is {"value": 2.2, "unit": "mA"}
